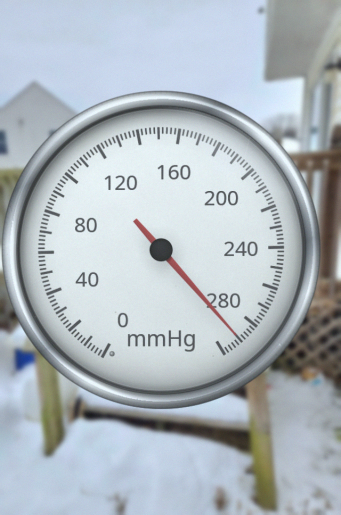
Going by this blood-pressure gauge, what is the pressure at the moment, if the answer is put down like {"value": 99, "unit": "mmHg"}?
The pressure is {"value": 290, "unit": "mmHg"}
